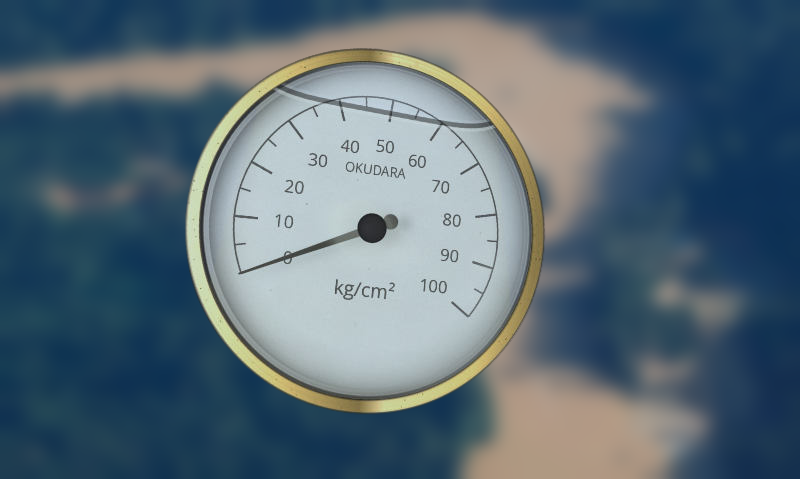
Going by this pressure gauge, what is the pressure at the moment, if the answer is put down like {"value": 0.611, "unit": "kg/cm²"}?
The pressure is {"value": 0, "unit": "kg/cm²"}
